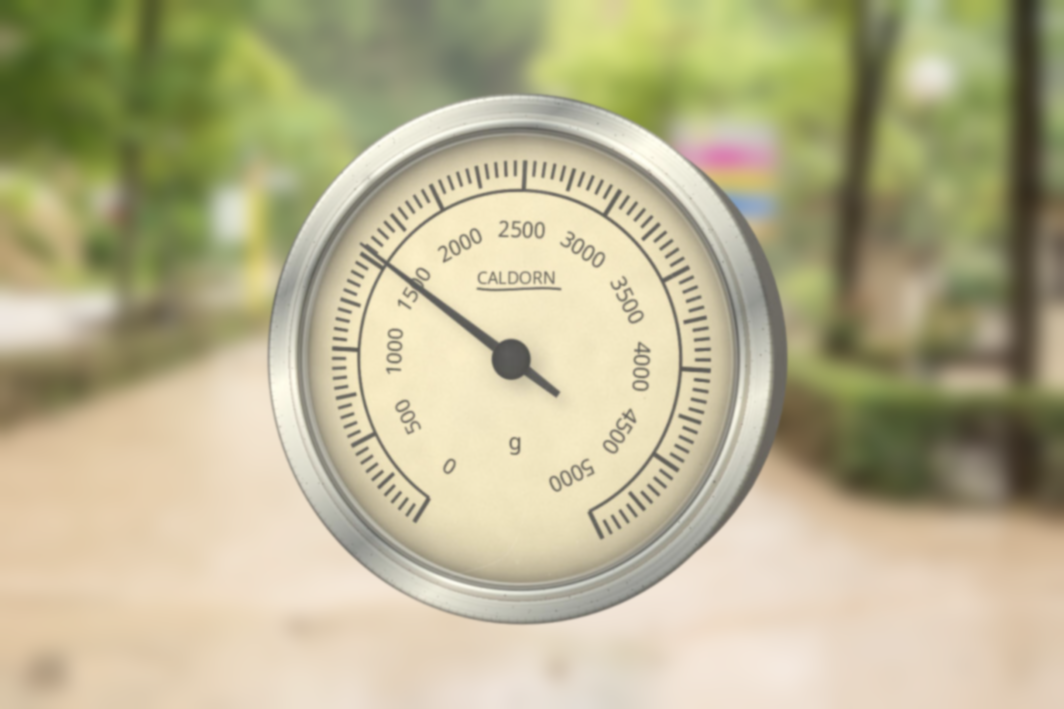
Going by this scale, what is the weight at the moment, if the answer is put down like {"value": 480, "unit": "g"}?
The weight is {"value": 1550, "unit": "g"}
